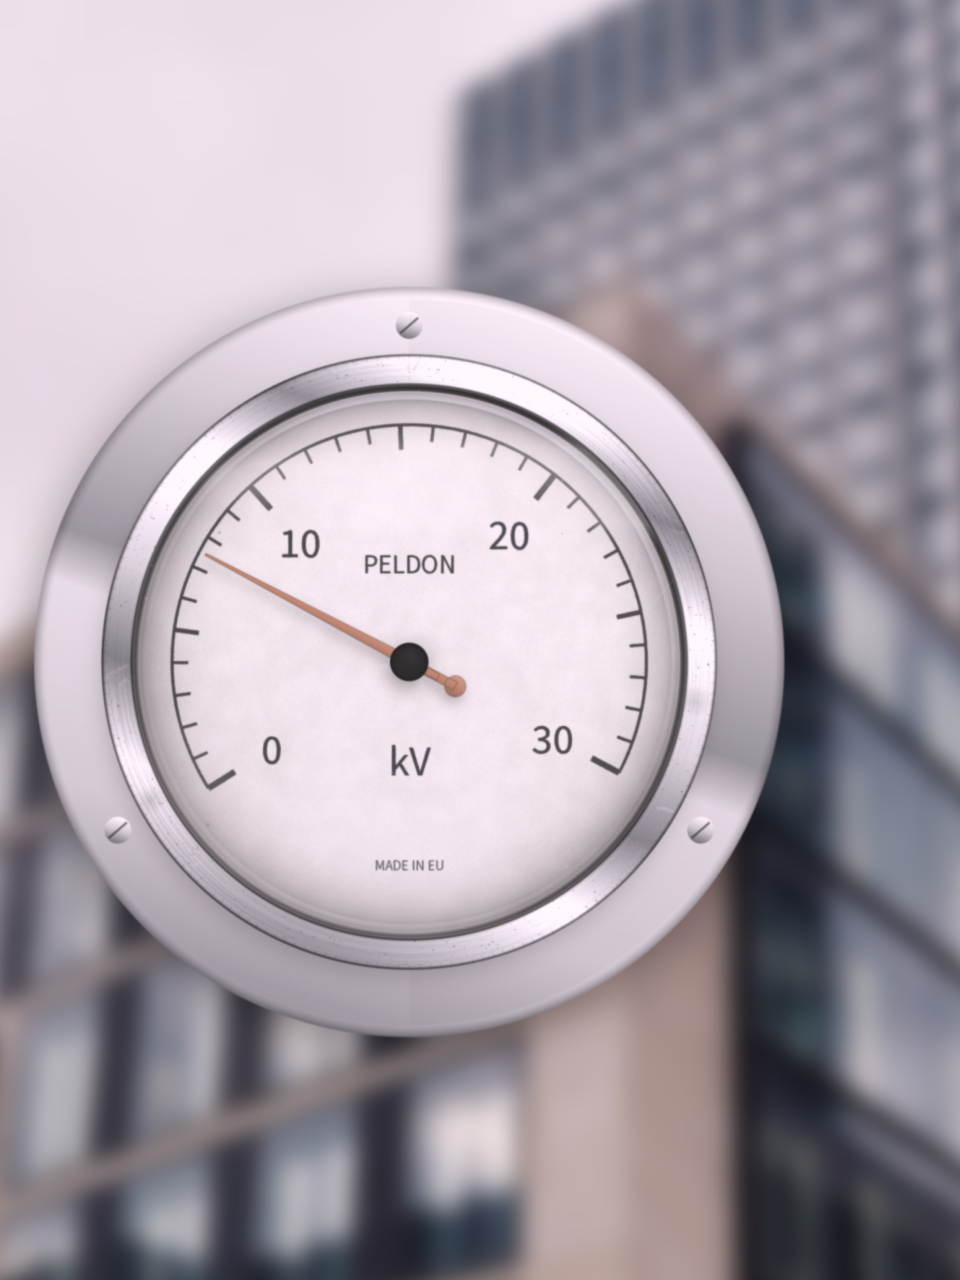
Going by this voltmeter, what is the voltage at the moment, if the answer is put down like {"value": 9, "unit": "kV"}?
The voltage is {"value": 7.5, "unit": "kV"}
